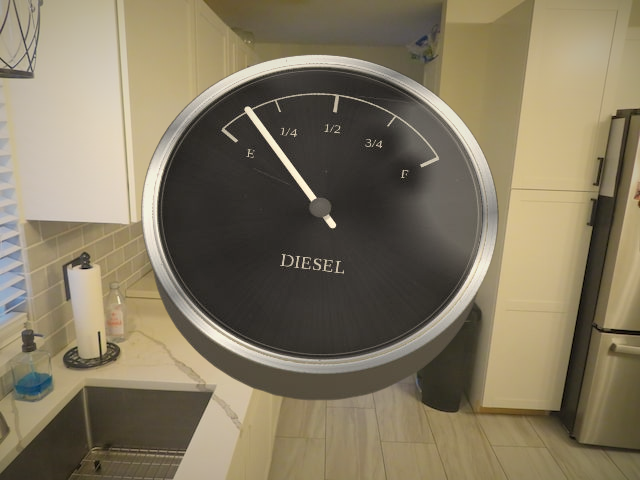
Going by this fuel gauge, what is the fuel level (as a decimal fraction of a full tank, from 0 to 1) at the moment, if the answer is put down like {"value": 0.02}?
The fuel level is {"value": 0.125}
